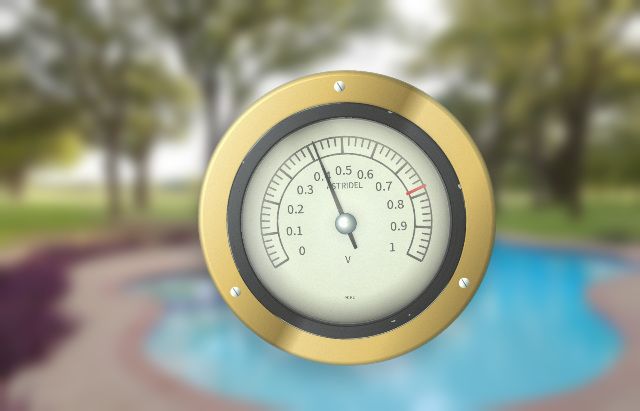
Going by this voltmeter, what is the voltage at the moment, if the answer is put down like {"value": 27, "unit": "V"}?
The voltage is {"value": 0.42, "unit": "V"}
